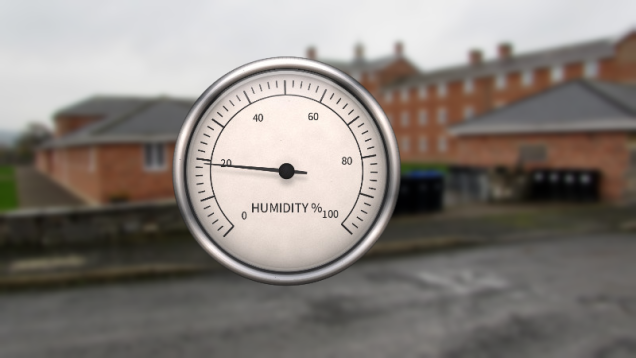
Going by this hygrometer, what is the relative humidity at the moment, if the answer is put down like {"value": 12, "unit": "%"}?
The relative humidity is {"value": 19, "unit": "%"}
